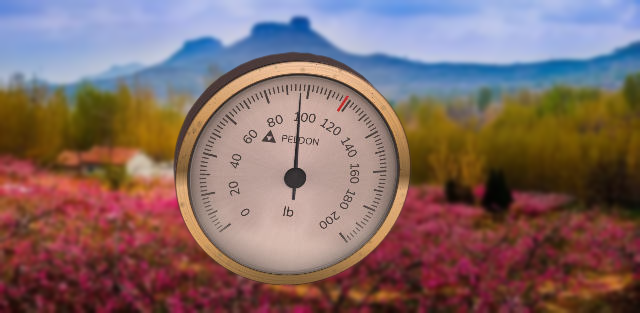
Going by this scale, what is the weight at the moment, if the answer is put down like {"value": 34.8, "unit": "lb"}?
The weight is {"value": 96, "unit": "lb"}
